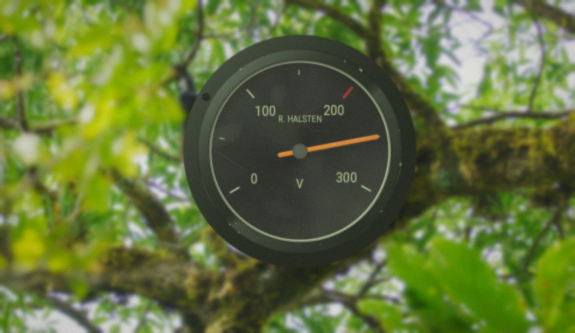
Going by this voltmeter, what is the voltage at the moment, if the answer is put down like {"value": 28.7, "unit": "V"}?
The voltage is {"value": 250, "unit": "V"}
